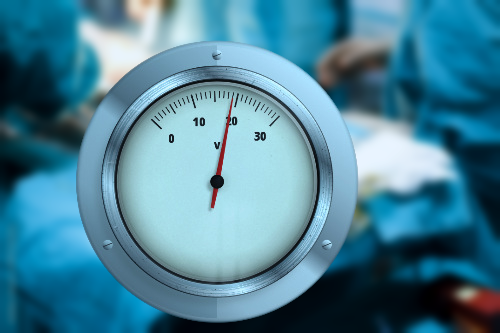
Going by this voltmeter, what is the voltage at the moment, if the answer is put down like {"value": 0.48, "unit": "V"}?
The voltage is {"value": 19, "unit": "V"}
